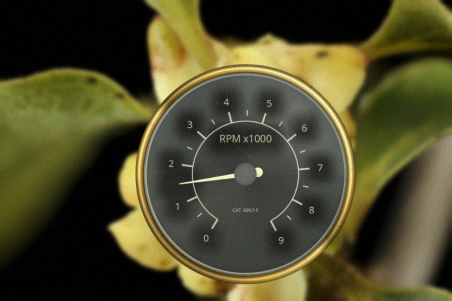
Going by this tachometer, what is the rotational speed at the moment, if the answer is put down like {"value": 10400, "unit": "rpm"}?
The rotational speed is {"value": 1500, "unit": "rpm"}
